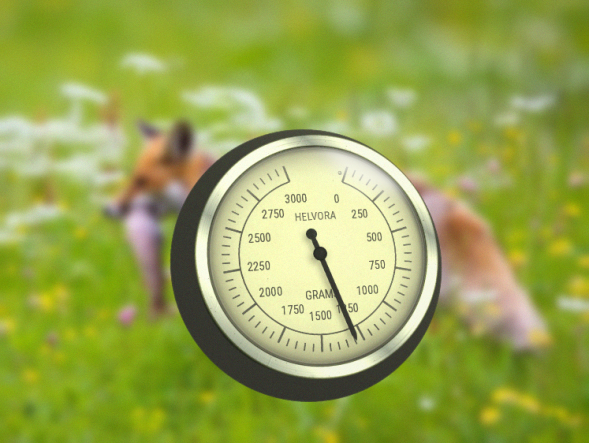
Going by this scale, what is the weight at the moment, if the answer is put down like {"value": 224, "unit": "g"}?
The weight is {"value": 1300, "unit": "g"}
